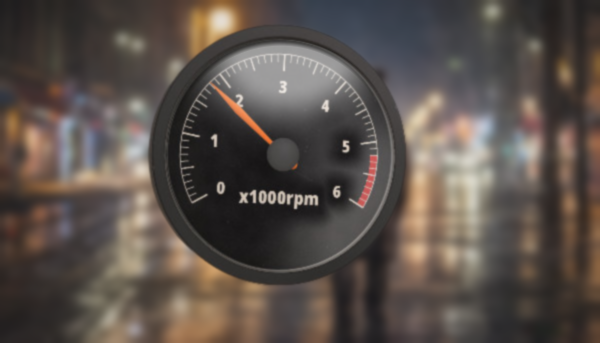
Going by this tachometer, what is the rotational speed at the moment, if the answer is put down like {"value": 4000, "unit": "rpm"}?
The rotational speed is {"value": 1800, "unit": "rpm"}
